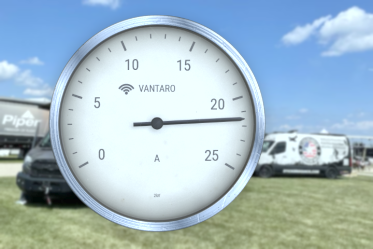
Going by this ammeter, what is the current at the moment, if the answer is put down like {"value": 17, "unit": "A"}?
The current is {"value": 21.5, "unit": "A"}
